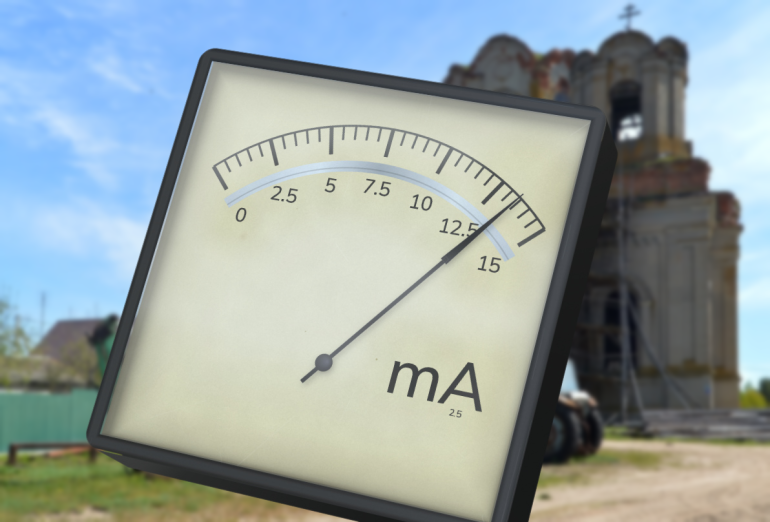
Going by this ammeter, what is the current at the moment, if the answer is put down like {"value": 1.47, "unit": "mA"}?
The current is {"value": 13.5, "unit": "mA"}
